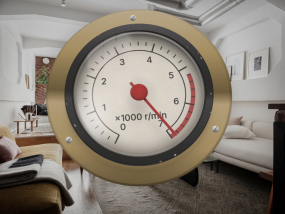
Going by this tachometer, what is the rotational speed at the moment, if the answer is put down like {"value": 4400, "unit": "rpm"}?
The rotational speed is {"value": 6900, "unit": "rpm"}
